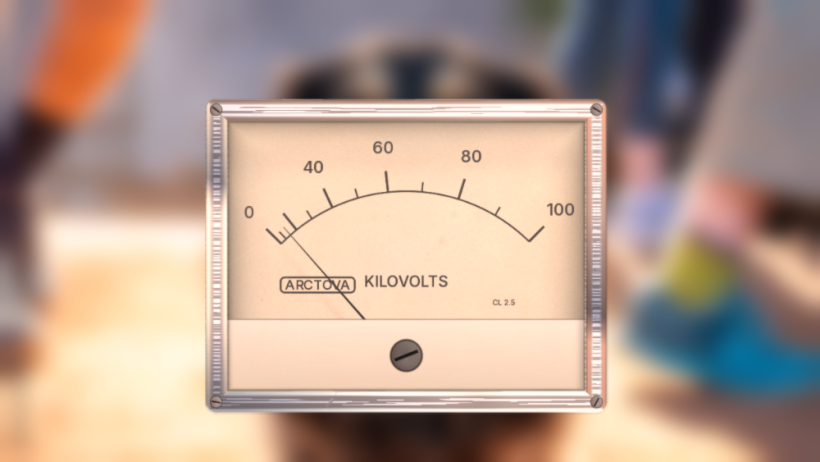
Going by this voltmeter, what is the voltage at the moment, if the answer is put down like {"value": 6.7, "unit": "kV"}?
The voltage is {"value": 15, "unit": "kV"}
